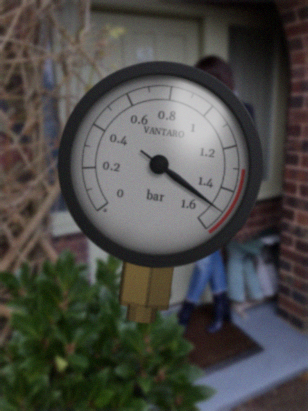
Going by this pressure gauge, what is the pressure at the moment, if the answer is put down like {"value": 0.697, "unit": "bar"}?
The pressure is {"value": 1.5, "unit": "bar"}
